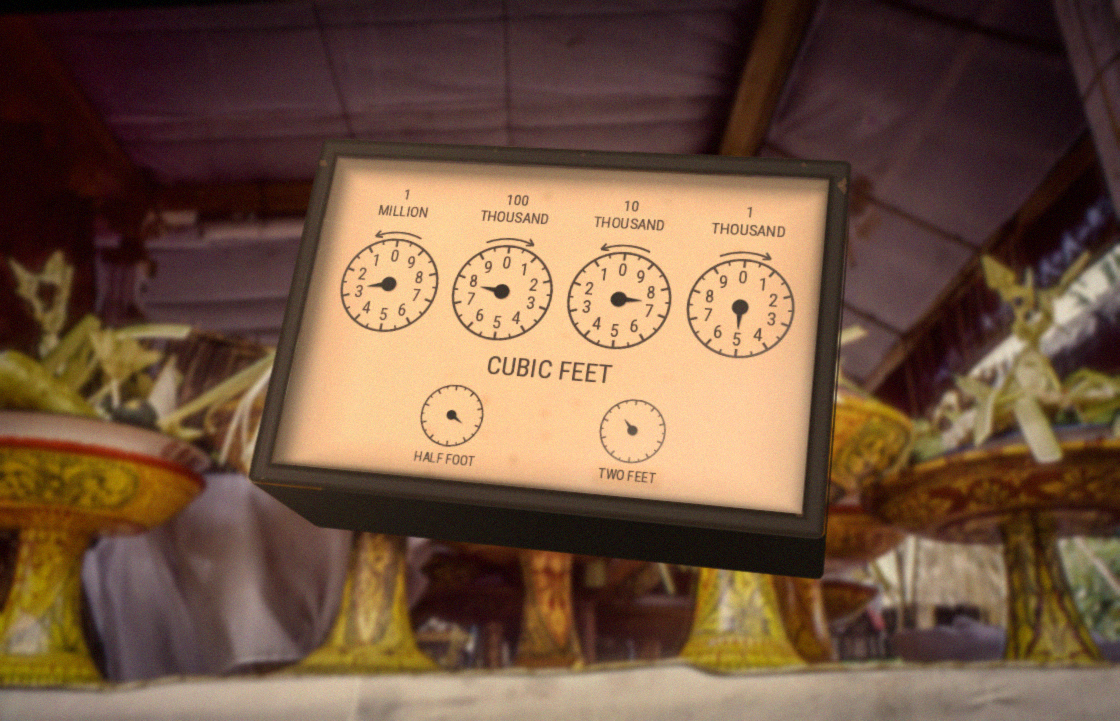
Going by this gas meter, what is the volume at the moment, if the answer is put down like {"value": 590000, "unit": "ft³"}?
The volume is {"value": 277500, "unit": "ft³"}
